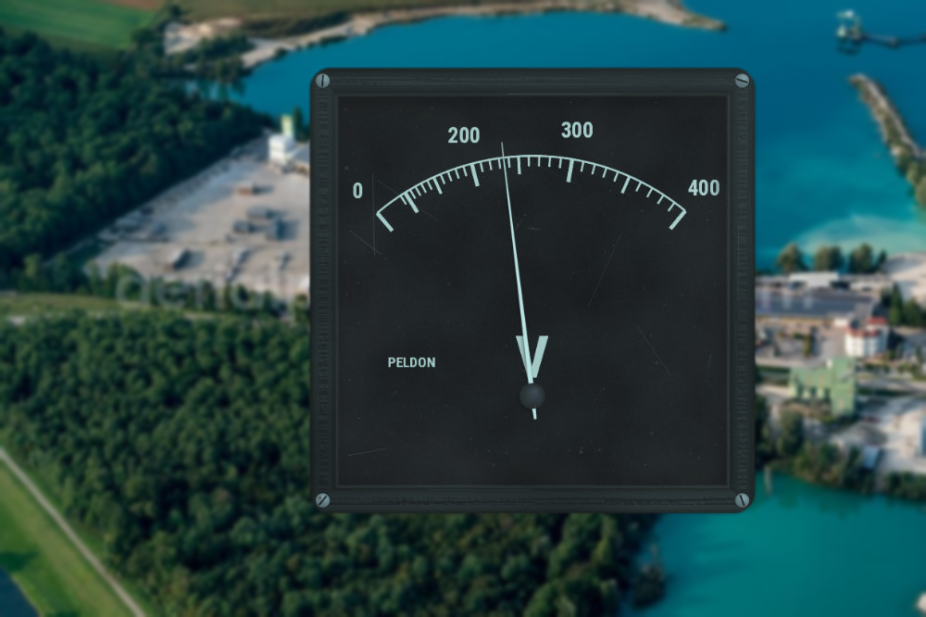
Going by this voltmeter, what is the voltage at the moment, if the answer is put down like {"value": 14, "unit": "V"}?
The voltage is {"value": 235, "unit": "V"}
